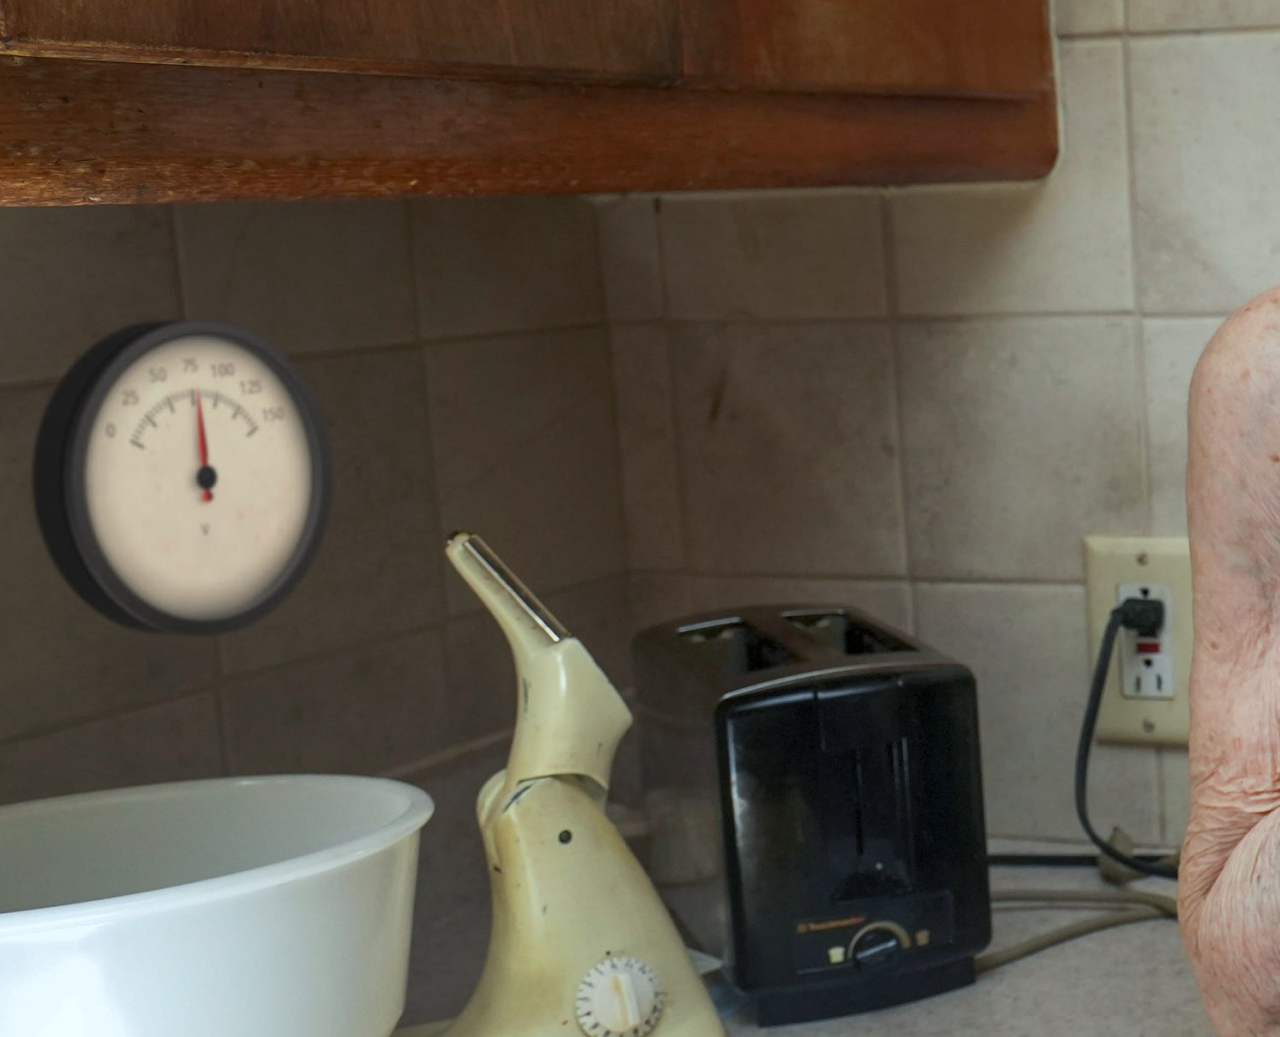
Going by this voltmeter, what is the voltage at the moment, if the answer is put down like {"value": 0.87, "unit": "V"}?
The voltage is {"value": 75, "unit": "V"}
